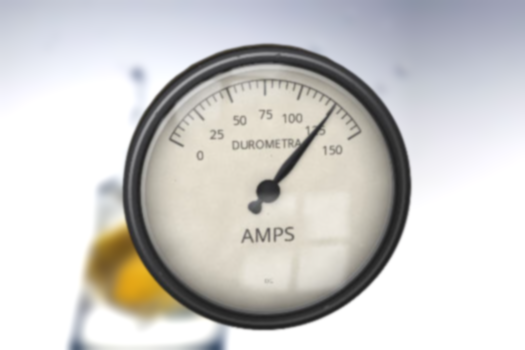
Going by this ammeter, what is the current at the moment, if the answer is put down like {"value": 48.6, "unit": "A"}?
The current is {"value": 125, "unit": "A"}
